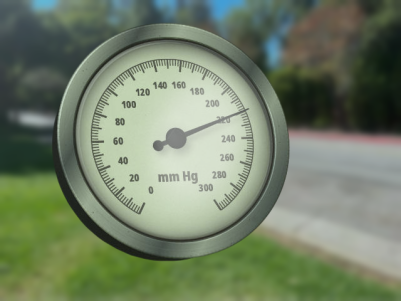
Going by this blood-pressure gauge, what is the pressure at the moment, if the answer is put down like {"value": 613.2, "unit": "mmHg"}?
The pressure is {"value": 220, "unit": "mmHg"}
